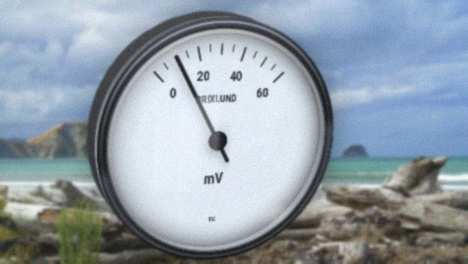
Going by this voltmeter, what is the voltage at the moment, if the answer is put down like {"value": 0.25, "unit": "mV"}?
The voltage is {"value": 10, "unit": "mV"}
